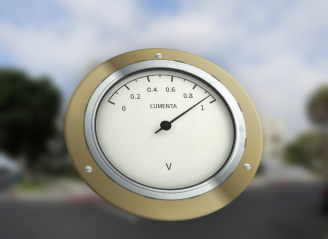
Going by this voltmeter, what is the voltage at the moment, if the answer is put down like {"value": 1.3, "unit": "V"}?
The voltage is {"value": 0.95, "unit": "V"}
